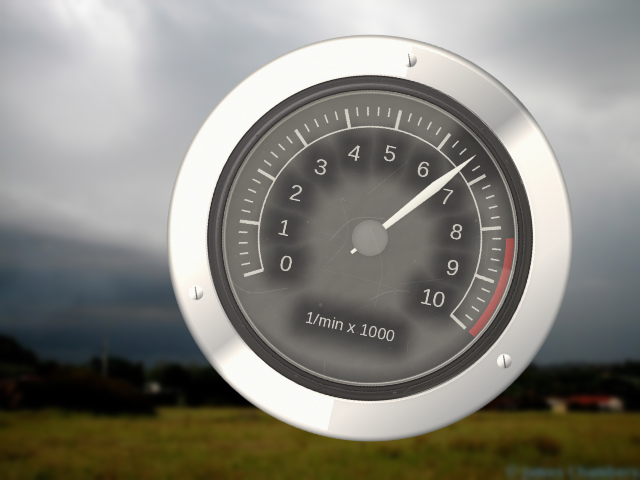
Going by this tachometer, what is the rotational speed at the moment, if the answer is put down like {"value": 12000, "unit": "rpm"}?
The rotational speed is {"value": 6600, "unit": "rpm"}
